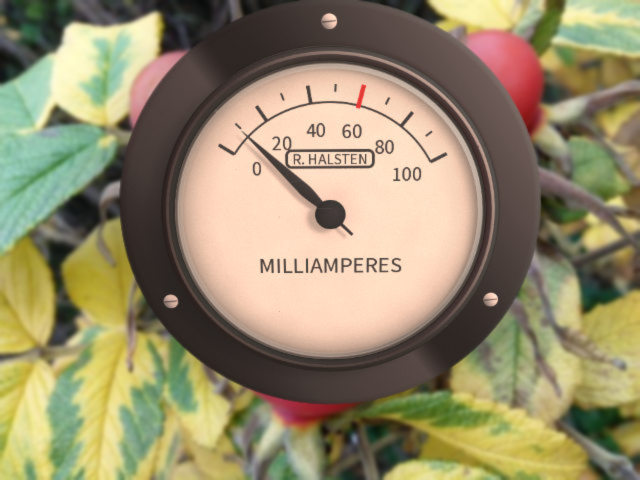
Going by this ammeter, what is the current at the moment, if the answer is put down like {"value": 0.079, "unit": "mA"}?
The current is {"value": 10, "unit": "mA"}
